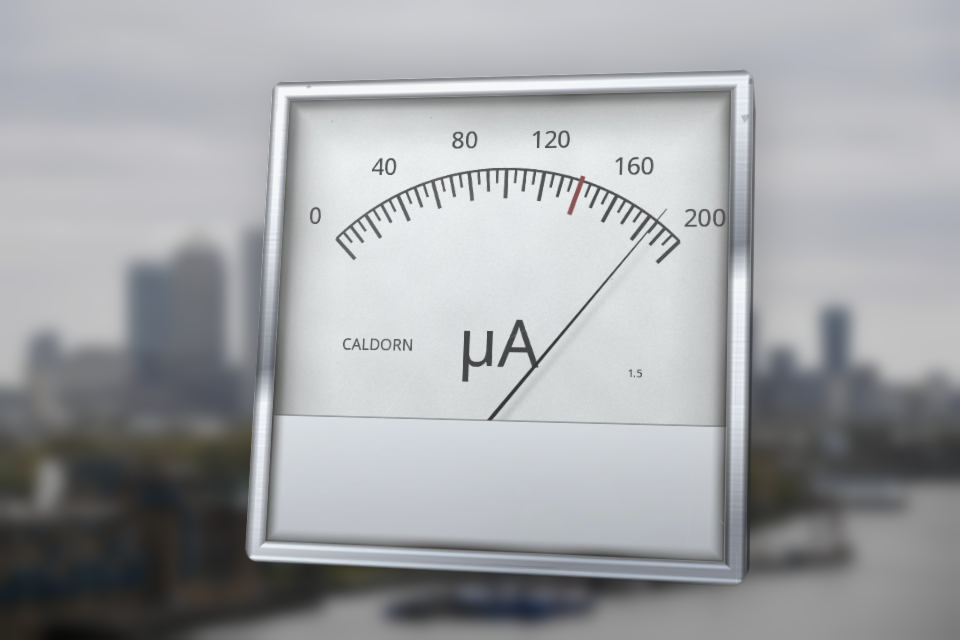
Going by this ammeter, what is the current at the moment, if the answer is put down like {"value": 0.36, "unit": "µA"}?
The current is {"value": 185, "unit": "µA"}
